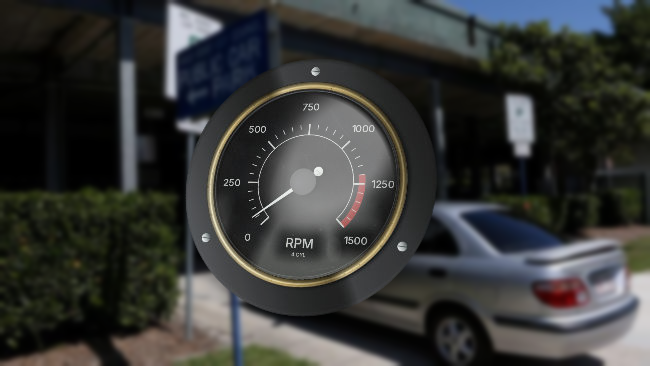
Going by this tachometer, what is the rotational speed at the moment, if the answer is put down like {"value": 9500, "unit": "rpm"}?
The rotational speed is {"value": 50, "unit": "rpm"}
